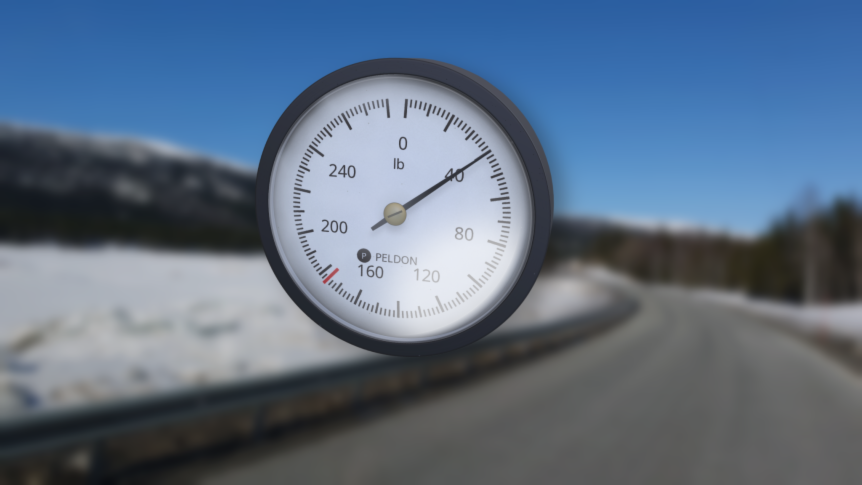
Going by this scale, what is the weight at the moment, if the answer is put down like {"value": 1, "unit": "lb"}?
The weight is {"value": 40, "unit": "lb"}
